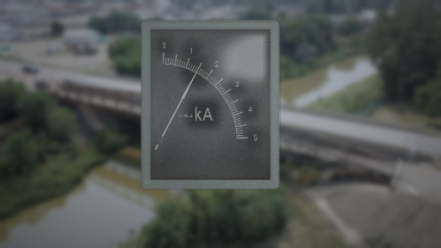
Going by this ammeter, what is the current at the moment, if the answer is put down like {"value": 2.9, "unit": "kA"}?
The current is {"value": 1.5, "unit": "kA"}
